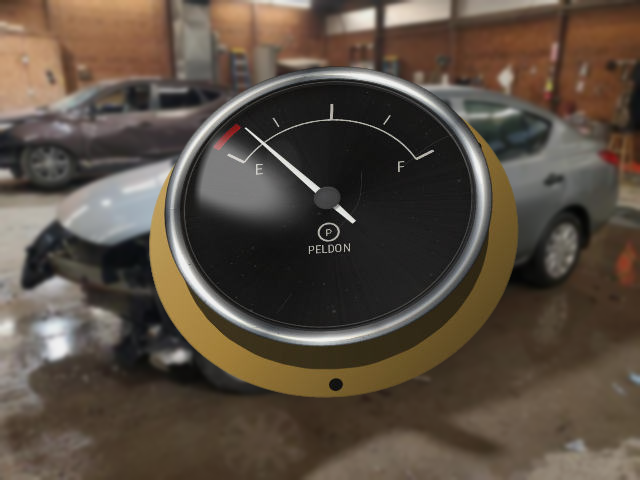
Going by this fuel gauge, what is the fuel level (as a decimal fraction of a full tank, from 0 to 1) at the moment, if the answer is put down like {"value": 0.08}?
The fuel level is {"value": 0.125}
